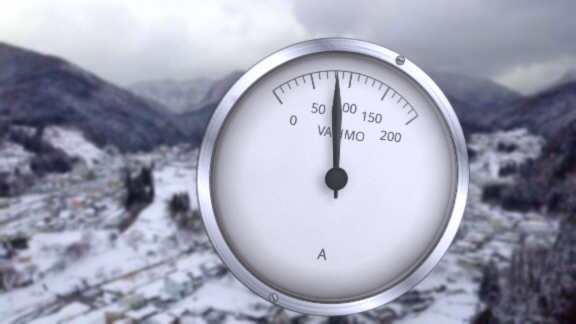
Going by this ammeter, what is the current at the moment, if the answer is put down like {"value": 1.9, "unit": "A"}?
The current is {"value": 80, "unit": "A"}
